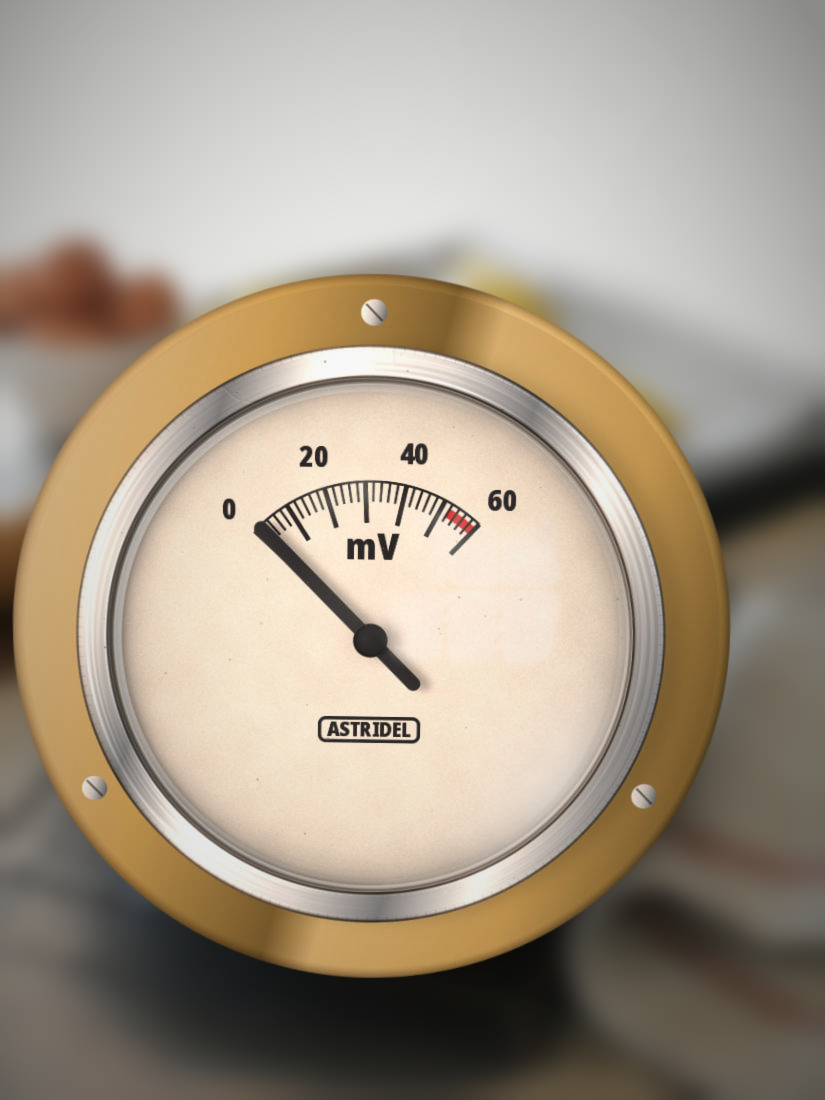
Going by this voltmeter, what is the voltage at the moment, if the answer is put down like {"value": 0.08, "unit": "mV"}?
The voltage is {"value": 2, "unit": "mV"}
